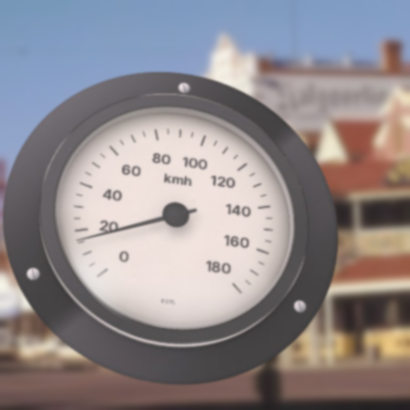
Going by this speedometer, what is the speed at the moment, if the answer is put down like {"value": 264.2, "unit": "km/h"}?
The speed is {"value": 15, "unit": "km/h"}
